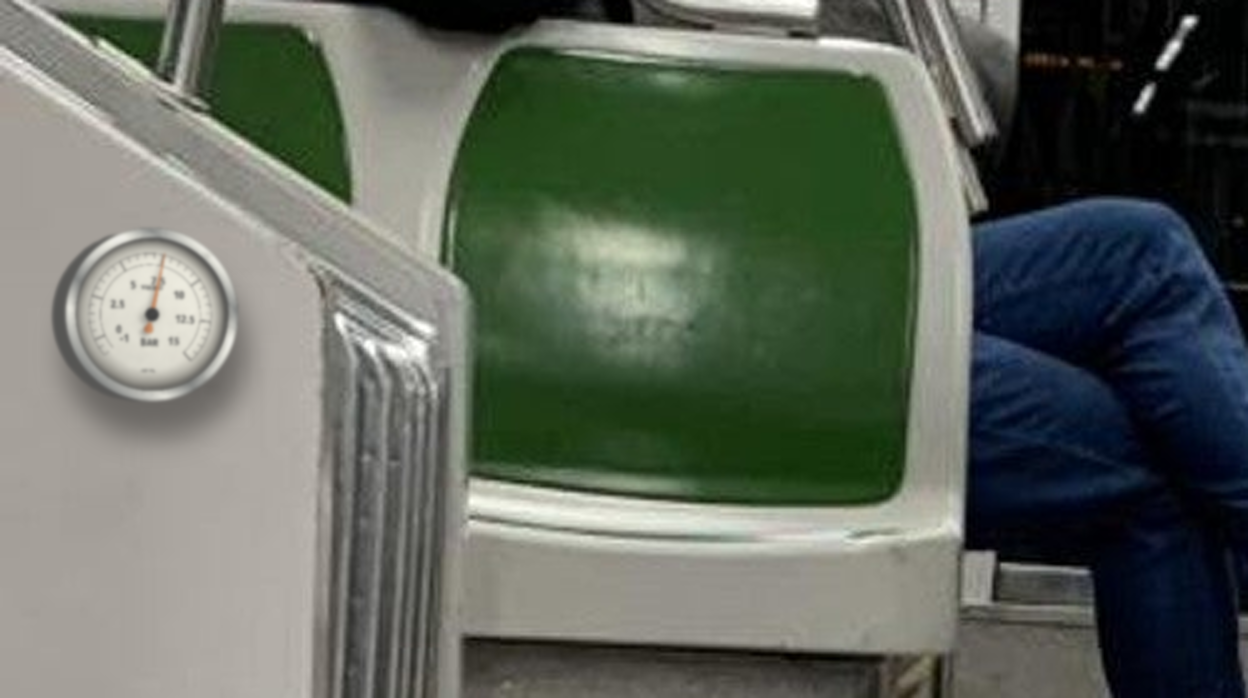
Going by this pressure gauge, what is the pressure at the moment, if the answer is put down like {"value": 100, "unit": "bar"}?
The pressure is {"value": 7.5, "unit": "bar"}
